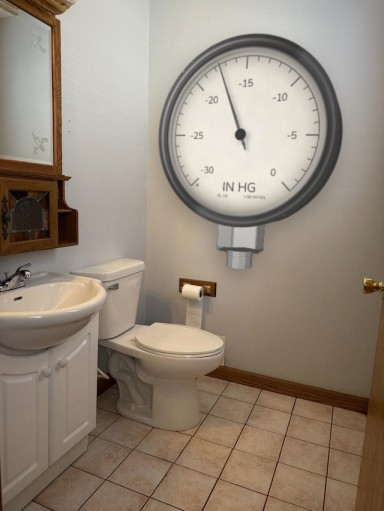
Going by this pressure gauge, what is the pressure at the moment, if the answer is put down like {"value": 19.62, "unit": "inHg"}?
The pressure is {"value": -17.5, "unit": "inHg"}
